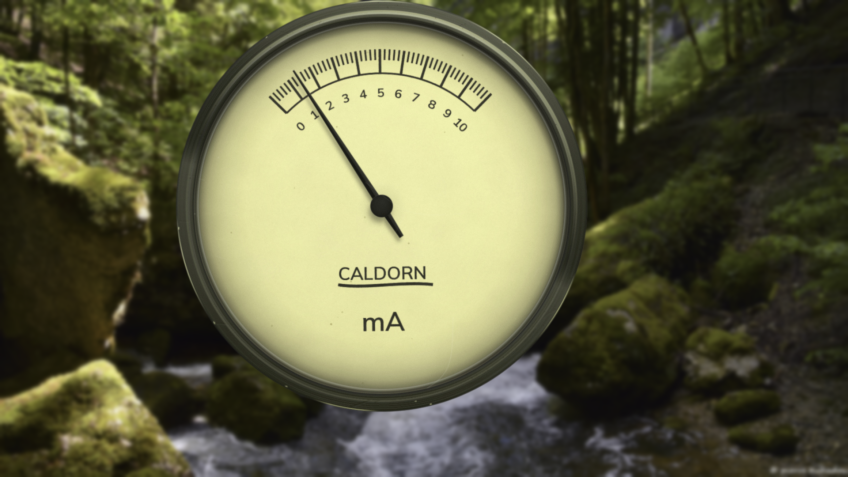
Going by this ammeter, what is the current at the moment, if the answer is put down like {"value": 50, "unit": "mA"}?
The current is {"value": 1.4, "unit": "mA"}
